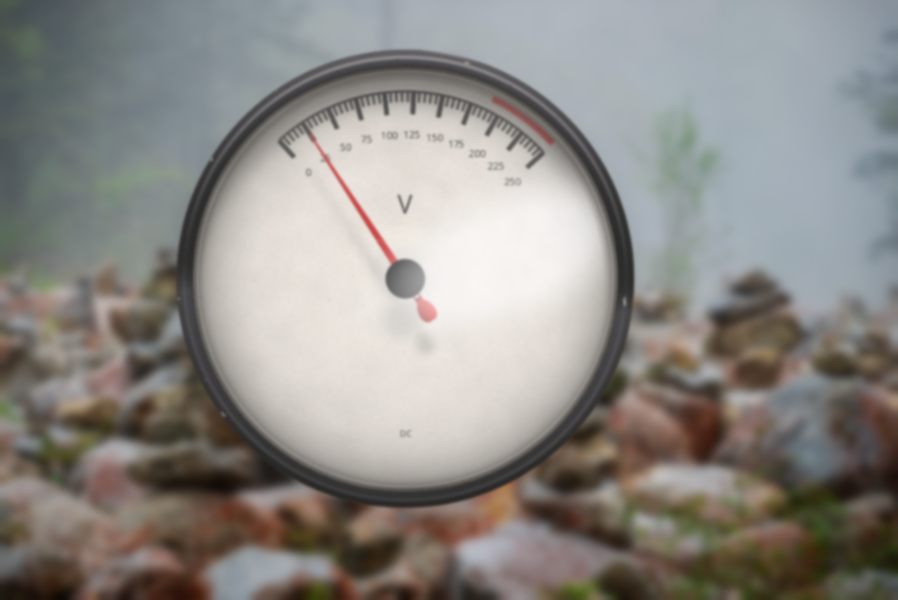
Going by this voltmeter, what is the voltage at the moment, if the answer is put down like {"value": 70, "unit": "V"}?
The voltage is {"value": 25, "unit": "V"}
